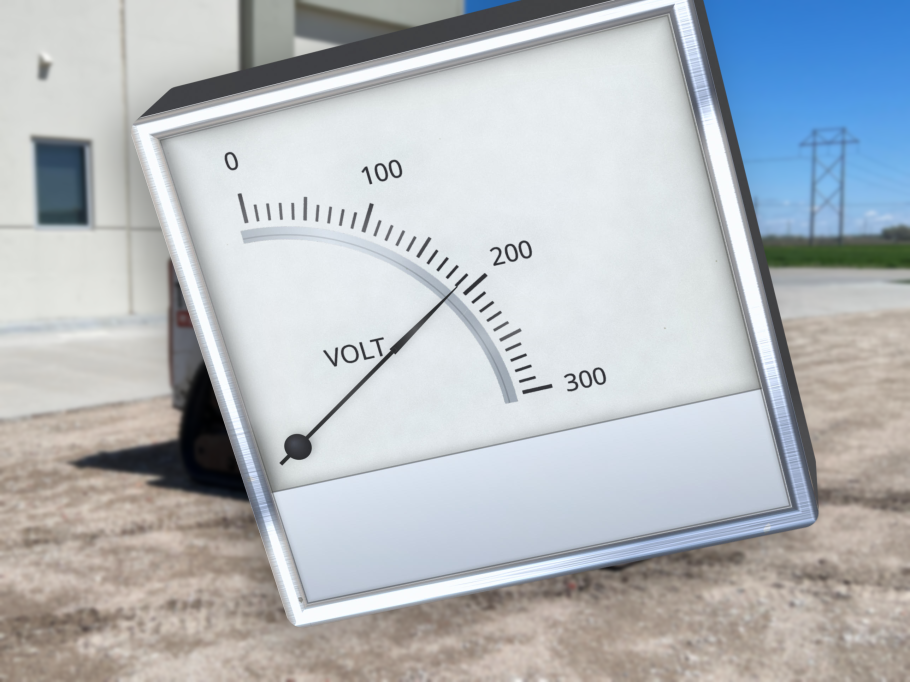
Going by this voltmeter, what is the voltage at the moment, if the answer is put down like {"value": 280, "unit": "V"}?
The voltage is {"value": 190, "unit": "V"}
